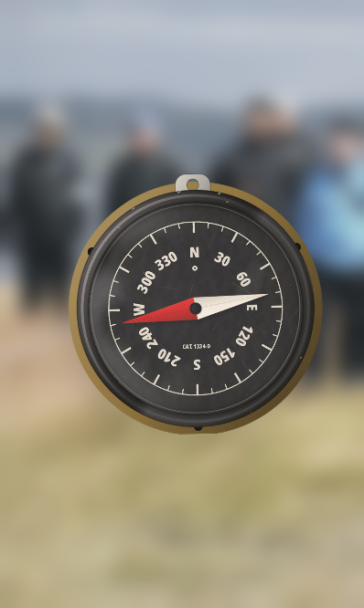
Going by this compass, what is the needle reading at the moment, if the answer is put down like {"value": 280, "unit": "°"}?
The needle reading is {"value": 260, "unit": "°"}
